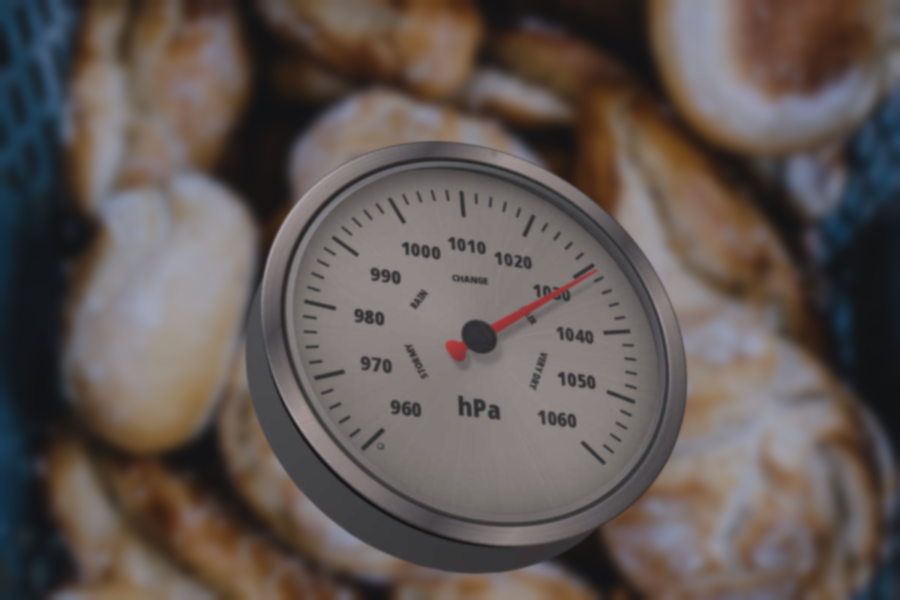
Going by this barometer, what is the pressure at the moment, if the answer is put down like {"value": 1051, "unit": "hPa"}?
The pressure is {"value": 1031, "unit": "hPa"}
